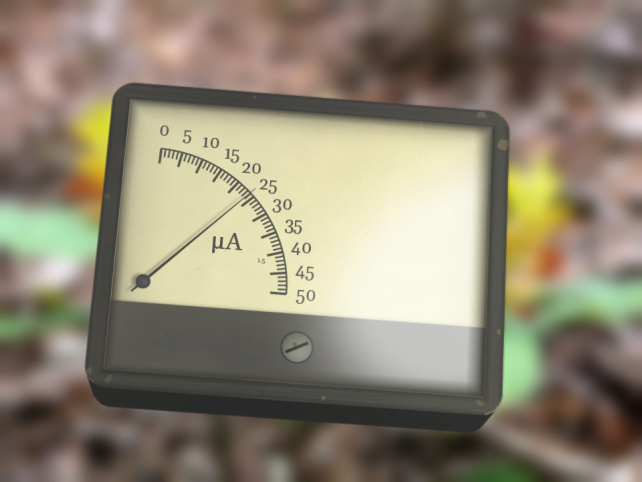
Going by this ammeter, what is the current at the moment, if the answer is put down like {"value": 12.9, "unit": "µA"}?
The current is {"value": 24, "unit": "µA"}
